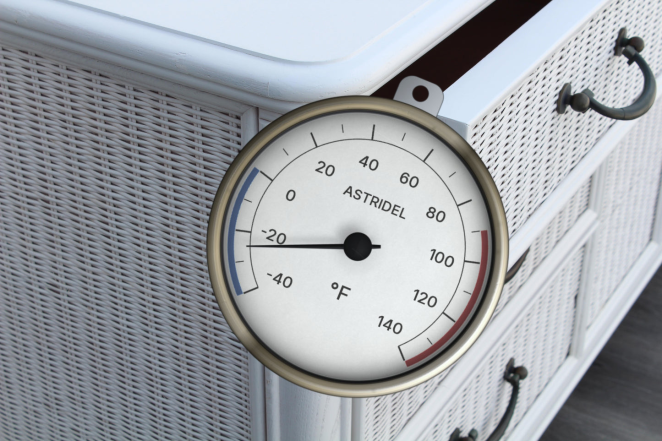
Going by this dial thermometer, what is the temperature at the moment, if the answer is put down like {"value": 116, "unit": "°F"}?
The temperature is {"value": -25, "unit": "°F"}
